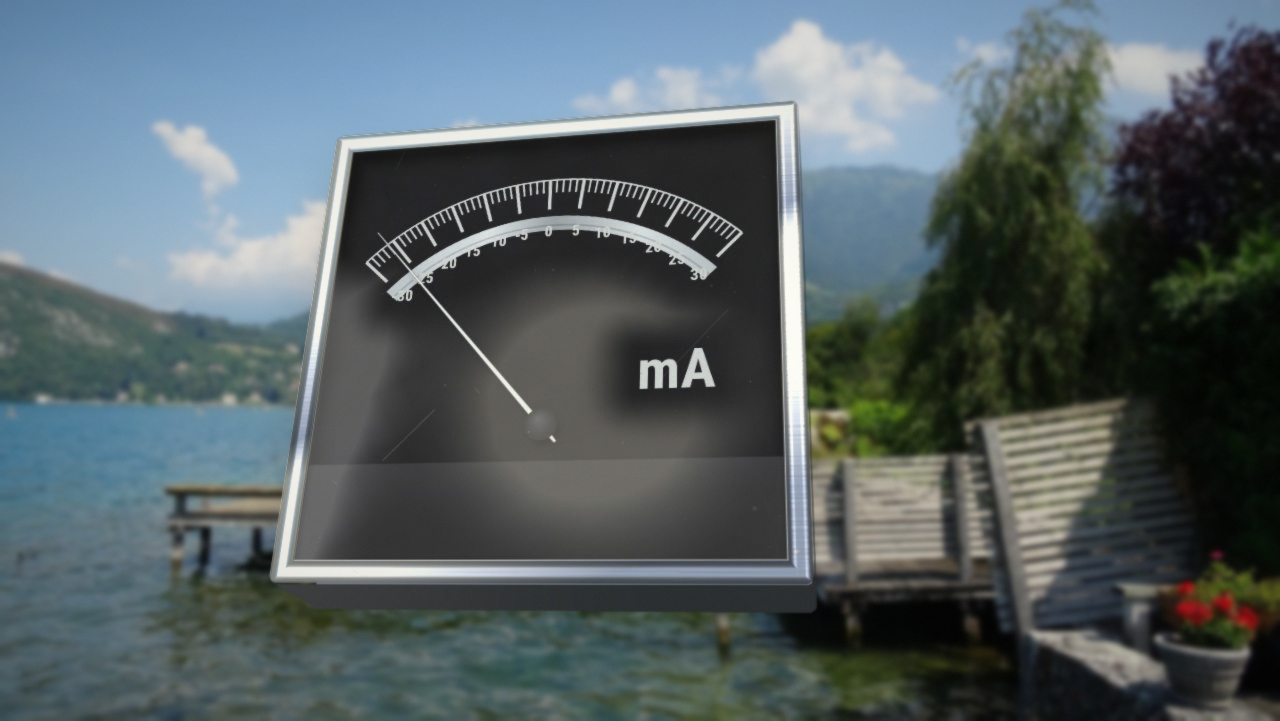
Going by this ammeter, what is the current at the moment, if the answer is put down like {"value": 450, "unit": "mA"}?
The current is {"value": -26, "unit": "mA"}
